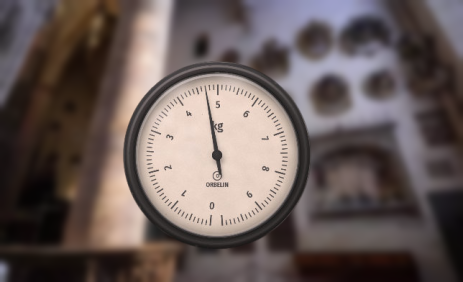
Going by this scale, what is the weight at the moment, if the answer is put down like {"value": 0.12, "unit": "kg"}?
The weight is {"value": 4.7, "unit": "kg"}
